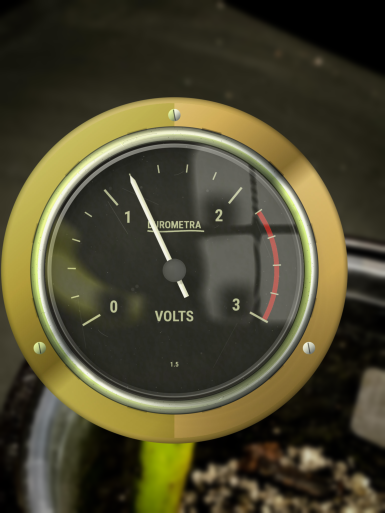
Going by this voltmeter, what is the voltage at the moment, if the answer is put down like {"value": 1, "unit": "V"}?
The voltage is {"value": 1.2, "unit": "V"}
